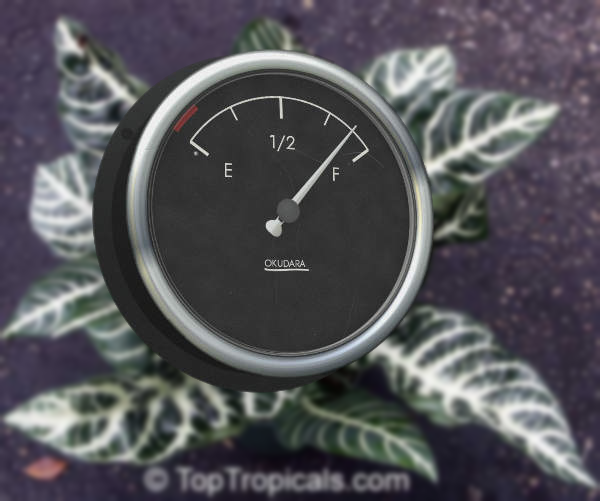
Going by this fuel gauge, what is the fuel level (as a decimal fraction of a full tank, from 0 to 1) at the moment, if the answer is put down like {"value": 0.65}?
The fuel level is {"value": 0.875}
